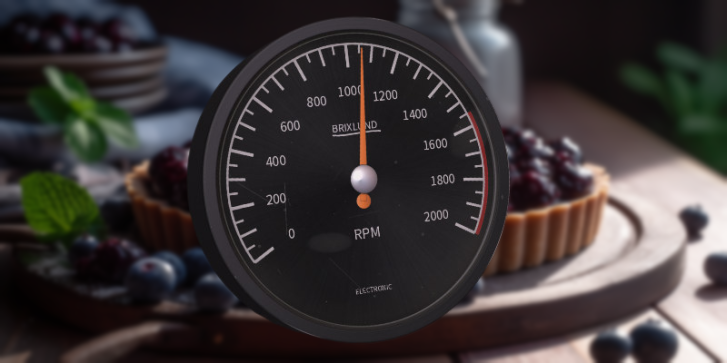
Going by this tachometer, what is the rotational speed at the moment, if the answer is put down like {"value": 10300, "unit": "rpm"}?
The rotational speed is {"value": 1050, "unit": "rpm"}
